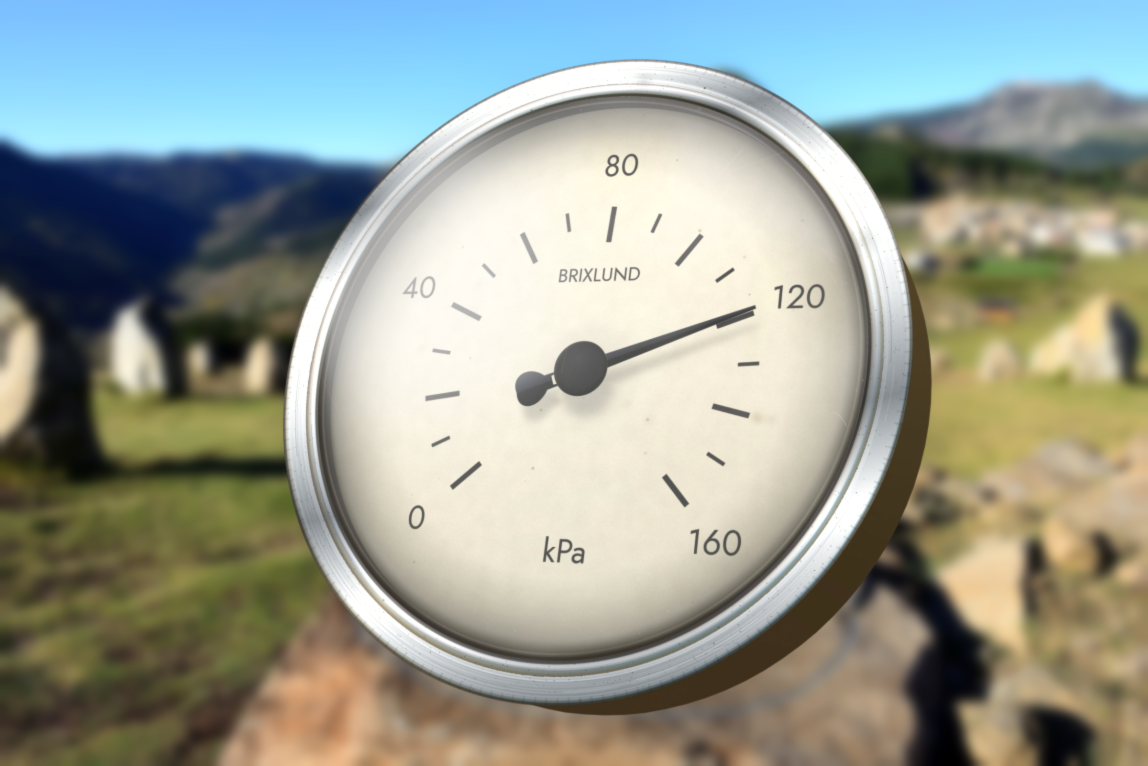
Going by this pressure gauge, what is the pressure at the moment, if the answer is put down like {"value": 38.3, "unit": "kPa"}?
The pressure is {"value": 120, "unit": "kPa"}
